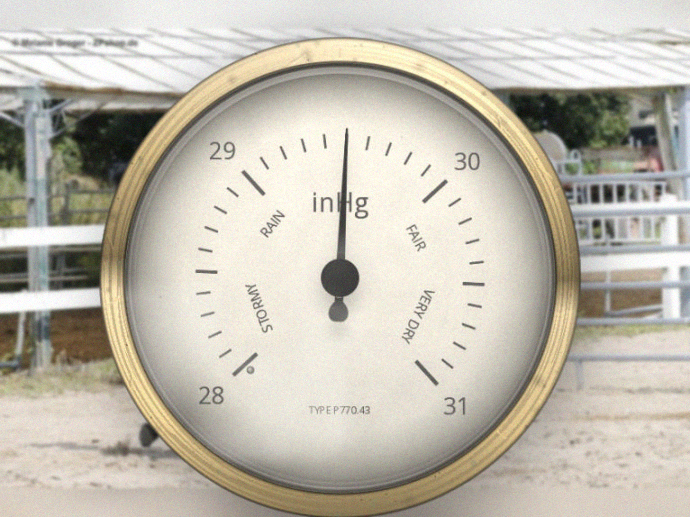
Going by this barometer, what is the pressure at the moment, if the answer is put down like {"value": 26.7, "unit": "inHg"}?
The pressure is {"value": 29.5, "unit": "inHg"}
